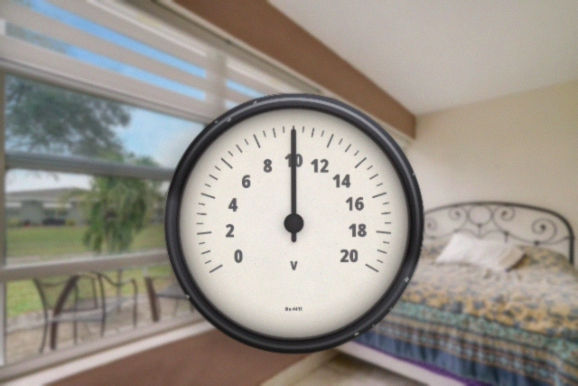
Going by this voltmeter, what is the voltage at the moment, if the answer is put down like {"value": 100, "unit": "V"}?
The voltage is {"value": 10, "unit": "V"}
